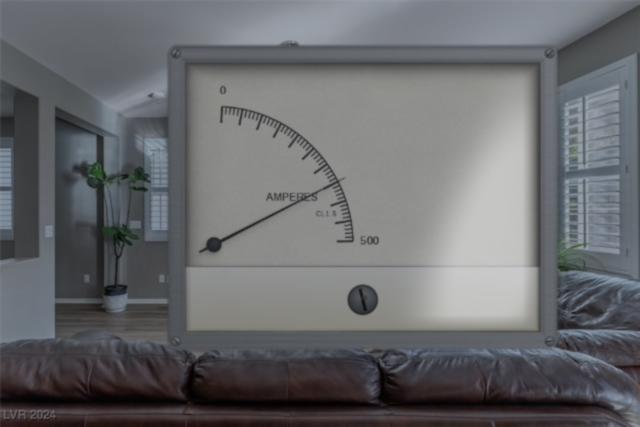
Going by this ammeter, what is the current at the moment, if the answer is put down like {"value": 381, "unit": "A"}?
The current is {"value": 350, "unit": "A"}
